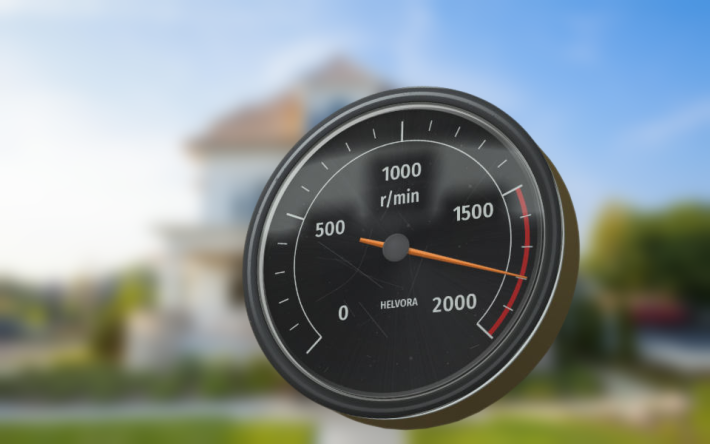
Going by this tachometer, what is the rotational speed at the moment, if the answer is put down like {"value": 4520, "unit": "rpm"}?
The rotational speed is {"value": 1800, "unit": "rpm"}
